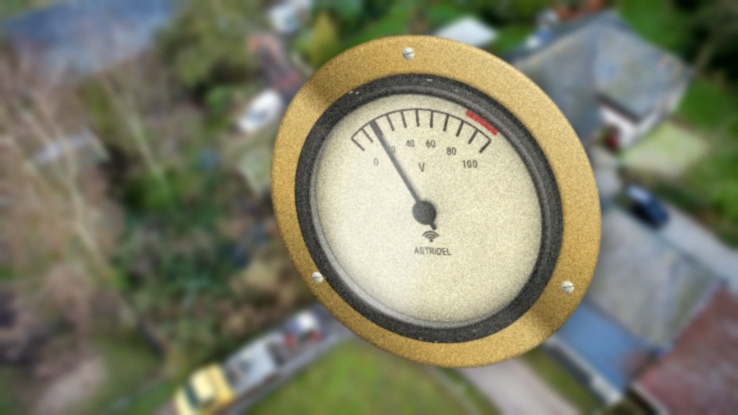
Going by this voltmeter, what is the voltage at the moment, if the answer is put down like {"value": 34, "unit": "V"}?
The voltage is {"value": 20, "unit": "V"}
